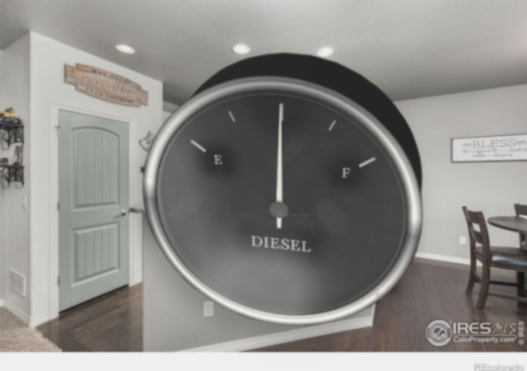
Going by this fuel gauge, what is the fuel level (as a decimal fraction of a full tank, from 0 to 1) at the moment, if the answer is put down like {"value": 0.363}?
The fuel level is {"value": 0.5}
